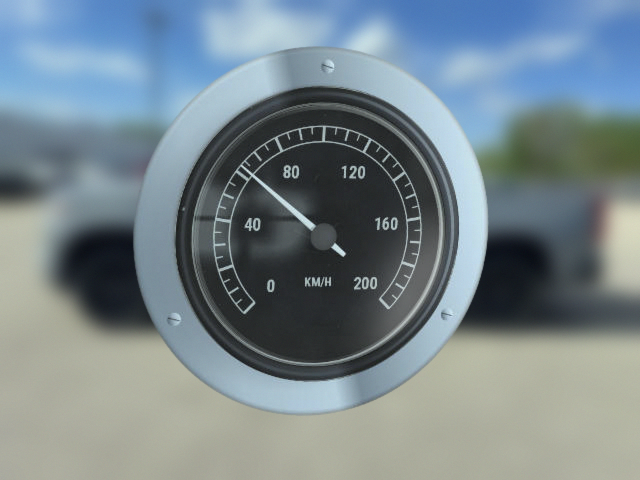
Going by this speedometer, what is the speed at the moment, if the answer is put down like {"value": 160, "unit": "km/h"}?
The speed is {"value": 62.5, "unit": "km/h"}
